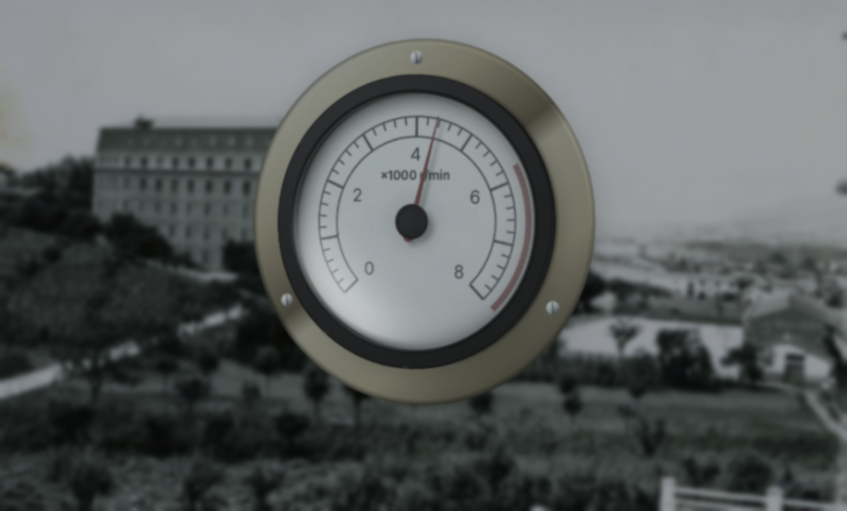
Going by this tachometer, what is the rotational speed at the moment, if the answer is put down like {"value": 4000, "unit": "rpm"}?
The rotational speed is {"value": 4400, "unit": "rpm"}
